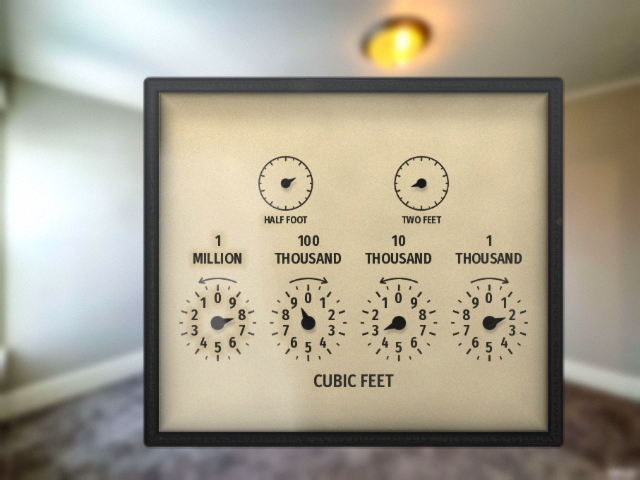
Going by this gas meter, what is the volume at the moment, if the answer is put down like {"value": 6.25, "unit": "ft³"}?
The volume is {"value": 793200, "unit": "ft³"}
